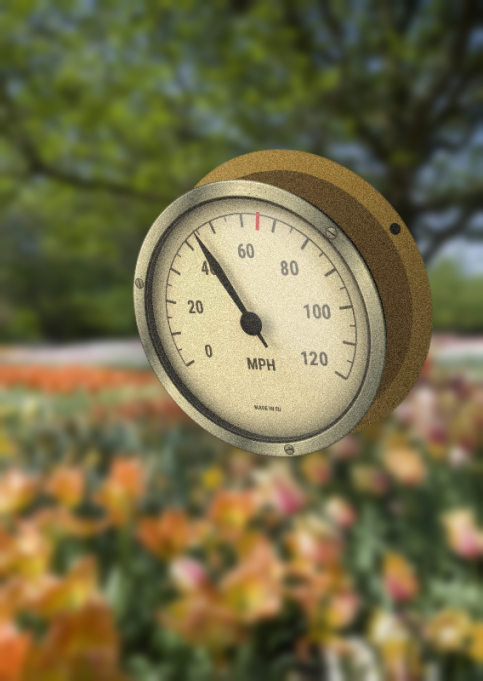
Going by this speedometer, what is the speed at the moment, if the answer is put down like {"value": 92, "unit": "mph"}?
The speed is {"value": 45, "unit": "mph"}
